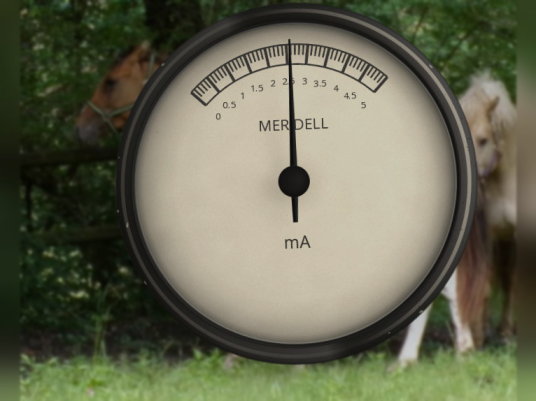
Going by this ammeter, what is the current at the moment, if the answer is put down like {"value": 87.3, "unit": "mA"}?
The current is {"value": 2.6, "unit": "mA"}
